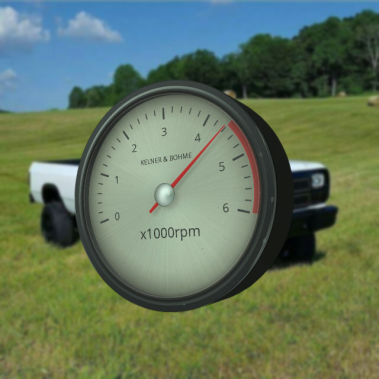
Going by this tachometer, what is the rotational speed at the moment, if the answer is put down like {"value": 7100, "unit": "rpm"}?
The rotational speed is {"value": 4400, "unit": "rpm"}
